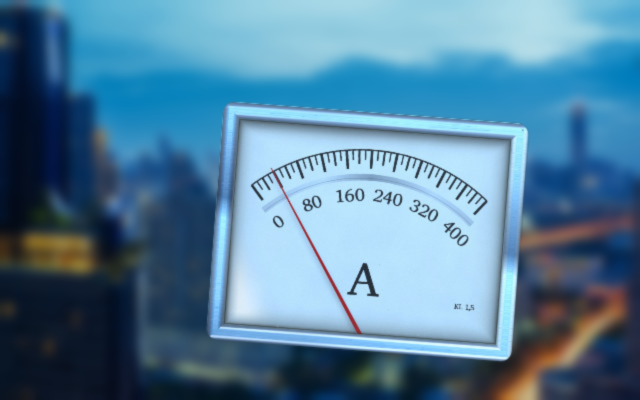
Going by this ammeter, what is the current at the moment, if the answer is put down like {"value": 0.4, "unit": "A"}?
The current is {"value": 40, "unit": "A"}
